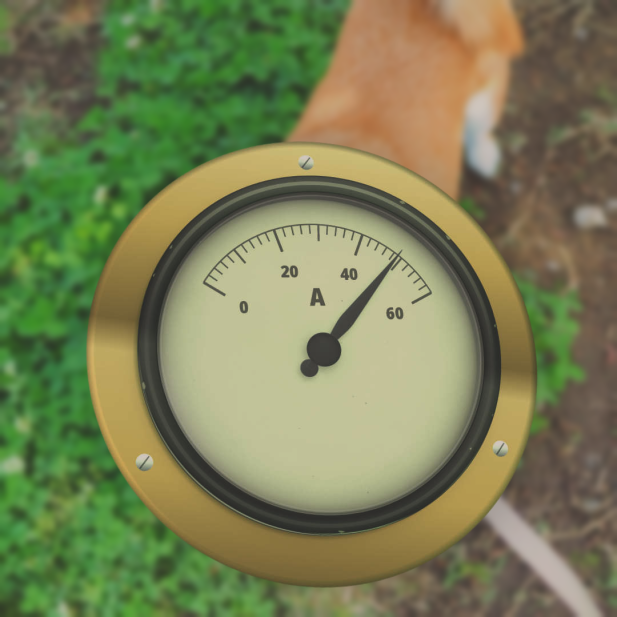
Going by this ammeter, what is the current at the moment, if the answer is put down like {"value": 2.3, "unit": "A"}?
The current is {"value": 49, "unit": "A"}
